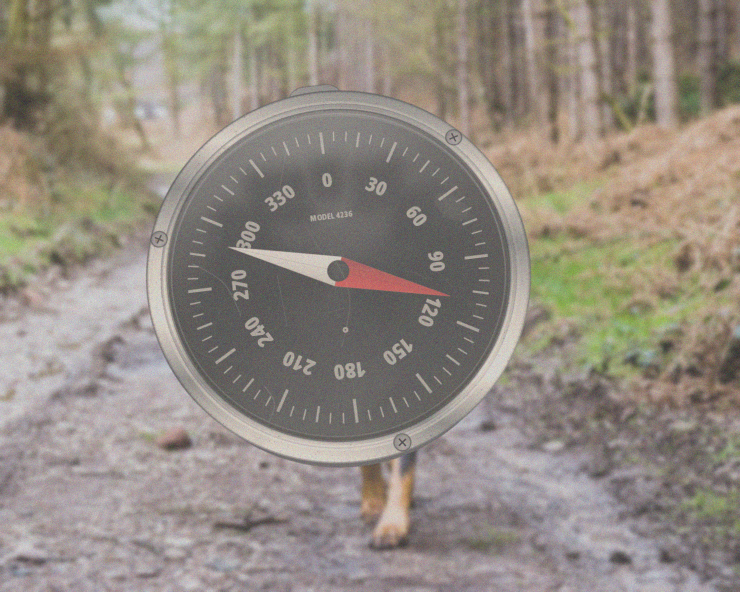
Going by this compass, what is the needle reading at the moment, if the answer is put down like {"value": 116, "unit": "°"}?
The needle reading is {"value": 110, "unit": "°"}
